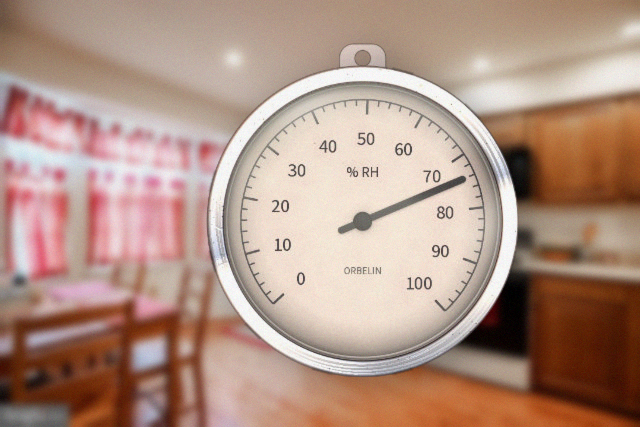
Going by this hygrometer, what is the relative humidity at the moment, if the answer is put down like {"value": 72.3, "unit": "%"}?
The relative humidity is {"value": 74, "unit": "%"}
